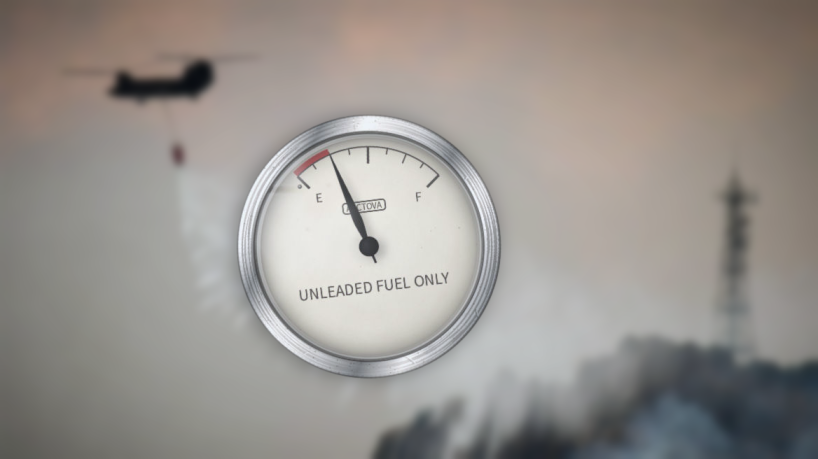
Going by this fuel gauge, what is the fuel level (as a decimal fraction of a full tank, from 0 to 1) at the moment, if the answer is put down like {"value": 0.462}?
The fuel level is {"value": 0.25}
